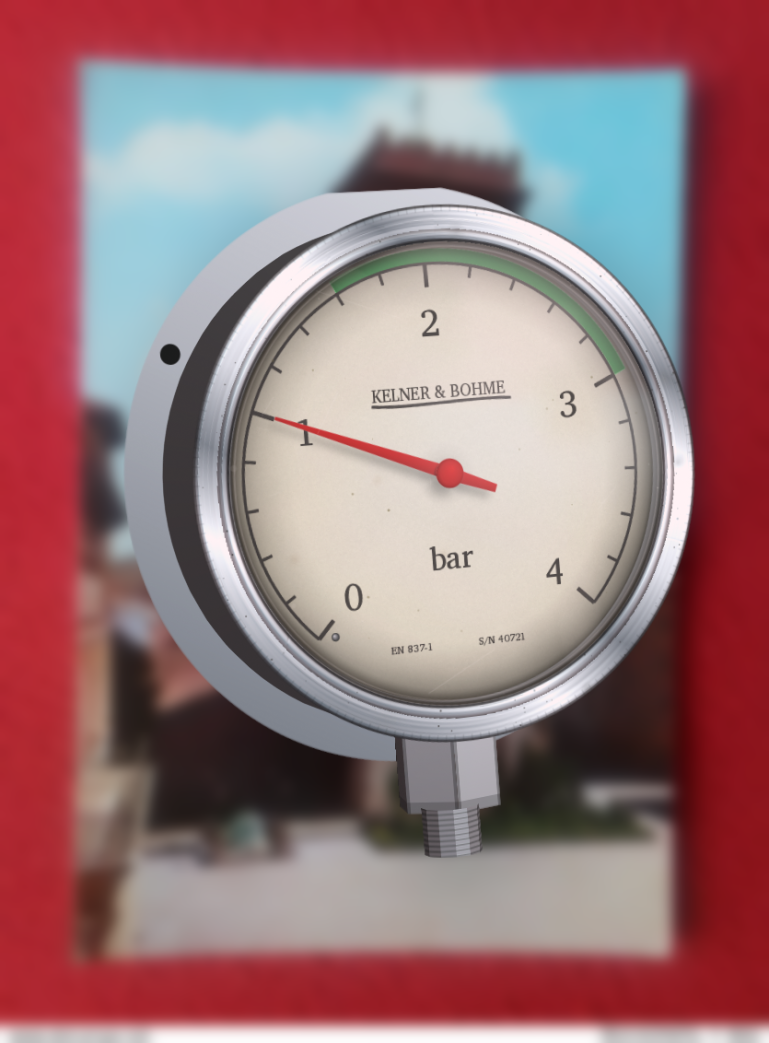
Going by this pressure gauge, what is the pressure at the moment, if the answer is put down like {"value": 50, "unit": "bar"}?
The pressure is {"value": 1, "unit": "bar"}
